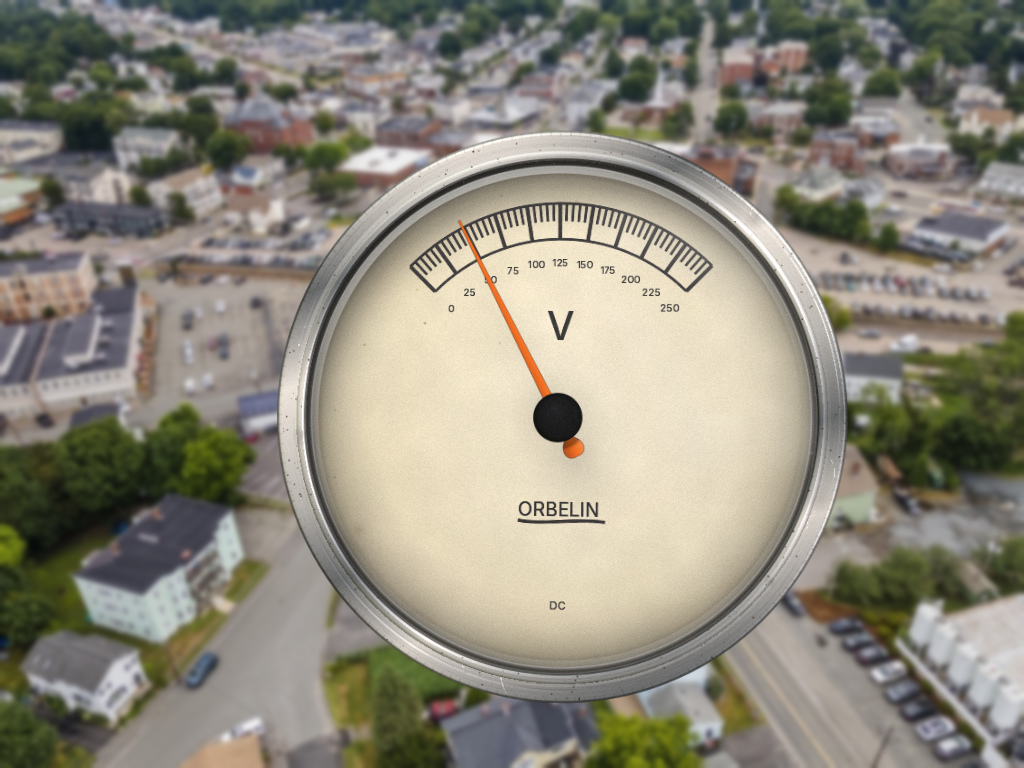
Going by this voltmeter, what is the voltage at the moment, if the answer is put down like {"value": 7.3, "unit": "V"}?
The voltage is {"value": 50, "unit": "V"}
